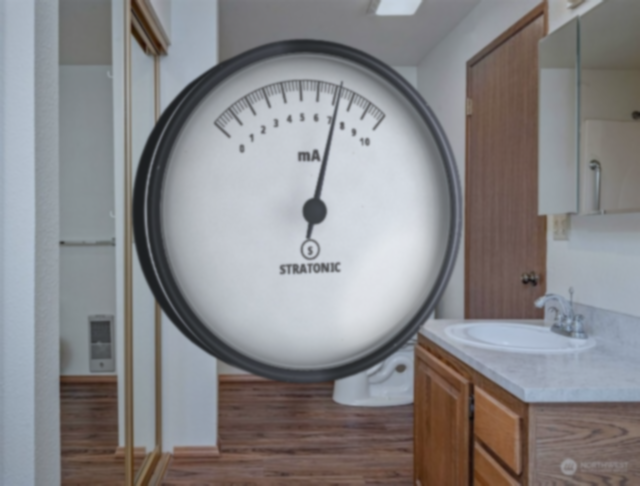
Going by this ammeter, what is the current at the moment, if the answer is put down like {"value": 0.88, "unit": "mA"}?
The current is {"value": 7, "unit": "mA"}
